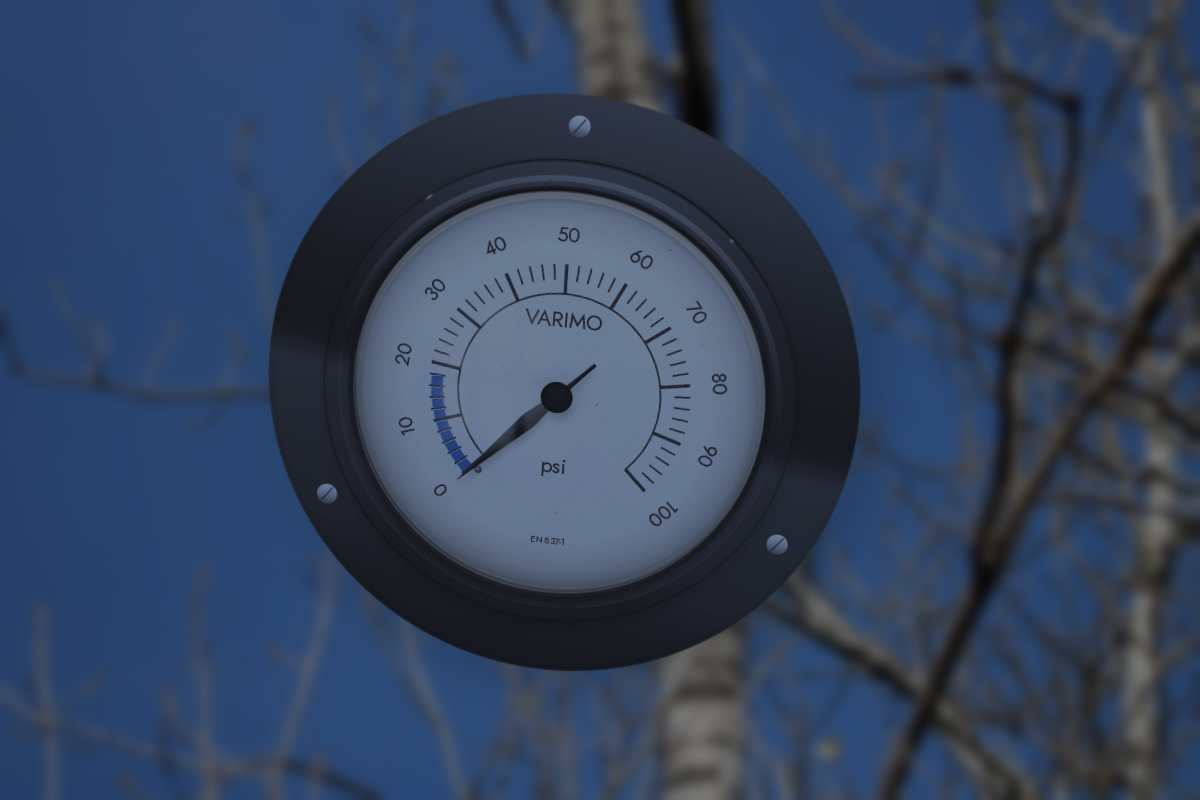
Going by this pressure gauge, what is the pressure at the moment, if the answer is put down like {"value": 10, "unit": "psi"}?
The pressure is {"value": 0, "unit": "psi"}
